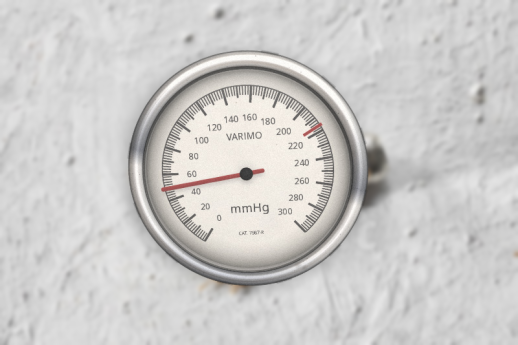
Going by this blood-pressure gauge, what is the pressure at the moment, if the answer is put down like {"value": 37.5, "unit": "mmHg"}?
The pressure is {"value": 50, "unit": "mmHg"}
